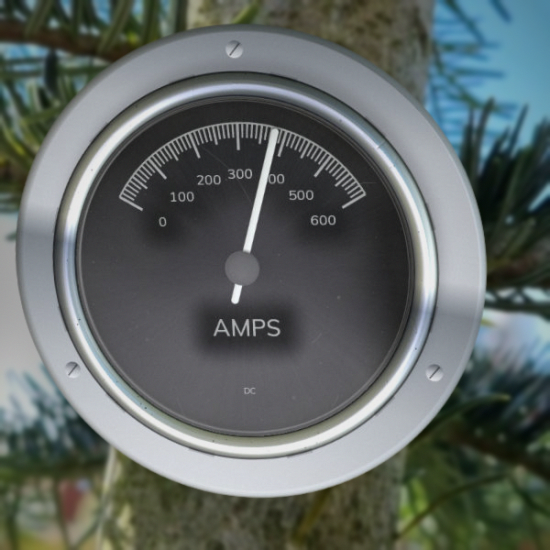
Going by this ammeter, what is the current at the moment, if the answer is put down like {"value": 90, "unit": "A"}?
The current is {"value": 380, "unit": "A"}
